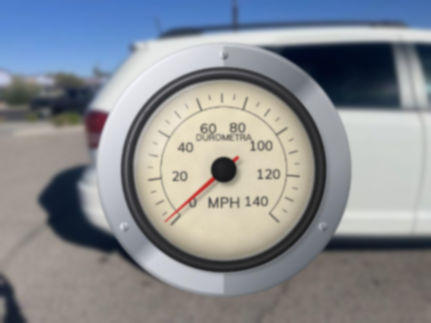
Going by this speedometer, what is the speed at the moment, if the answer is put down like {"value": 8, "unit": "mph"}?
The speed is {"value": 2.5, "unit": "mph"}
